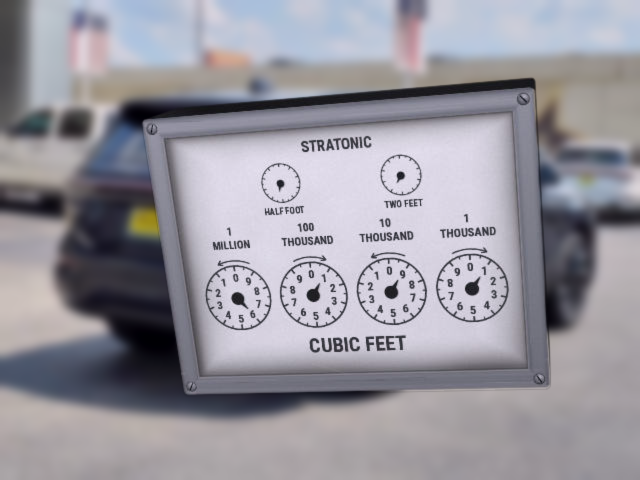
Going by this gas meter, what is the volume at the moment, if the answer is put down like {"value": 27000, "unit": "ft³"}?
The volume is {"value": 609100, "unit": "ft³"}
